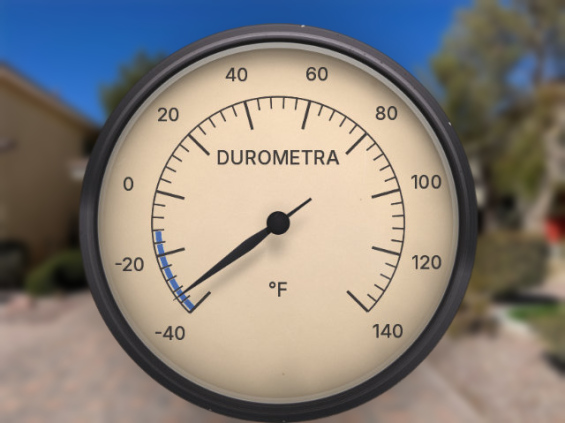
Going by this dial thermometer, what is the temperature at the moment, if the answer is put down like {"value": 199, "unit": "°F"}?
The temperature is {"value": -34, "unit": "°F"}
